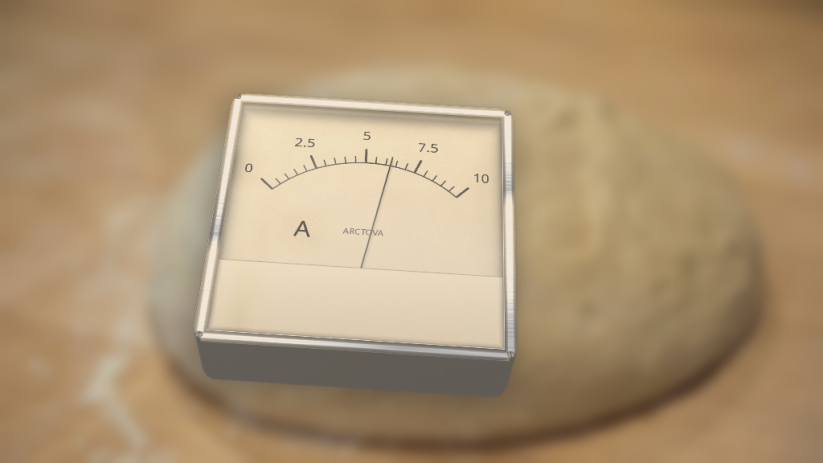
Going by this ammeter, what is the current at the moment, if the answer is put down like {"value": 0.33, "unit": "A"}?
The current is {"value": 6.25, "unit": "A"}
